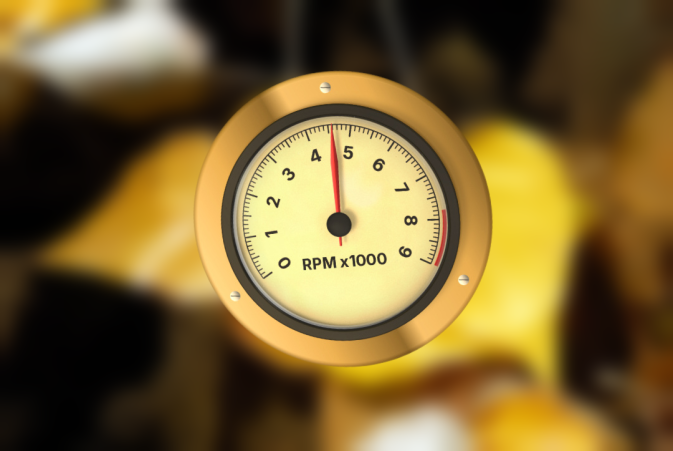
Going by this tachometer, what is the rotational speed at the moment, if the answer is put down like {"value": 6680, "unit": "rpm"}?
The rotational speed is {"value": 4600, "unit": "rpm"}
